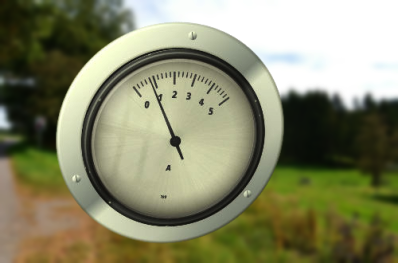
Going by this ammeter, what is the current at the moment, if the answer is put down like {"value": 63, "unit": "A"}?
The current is {"value": 0.8, "unit": "A"}
